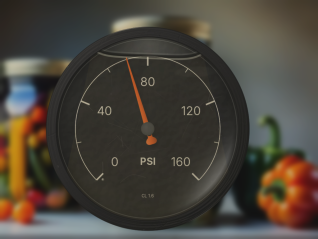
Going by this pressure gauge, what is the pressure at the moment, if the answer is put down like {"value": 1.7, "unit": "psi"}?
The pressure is {"value": 70, "unit": "psi"}
